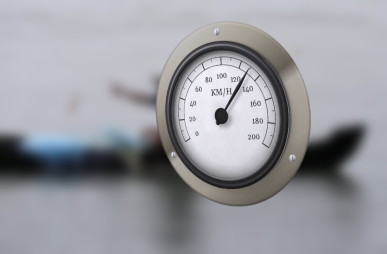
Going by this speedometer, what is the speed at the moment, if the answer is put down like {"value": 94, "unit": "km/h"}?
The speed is {"value": 130, "unit": "km/h"}
